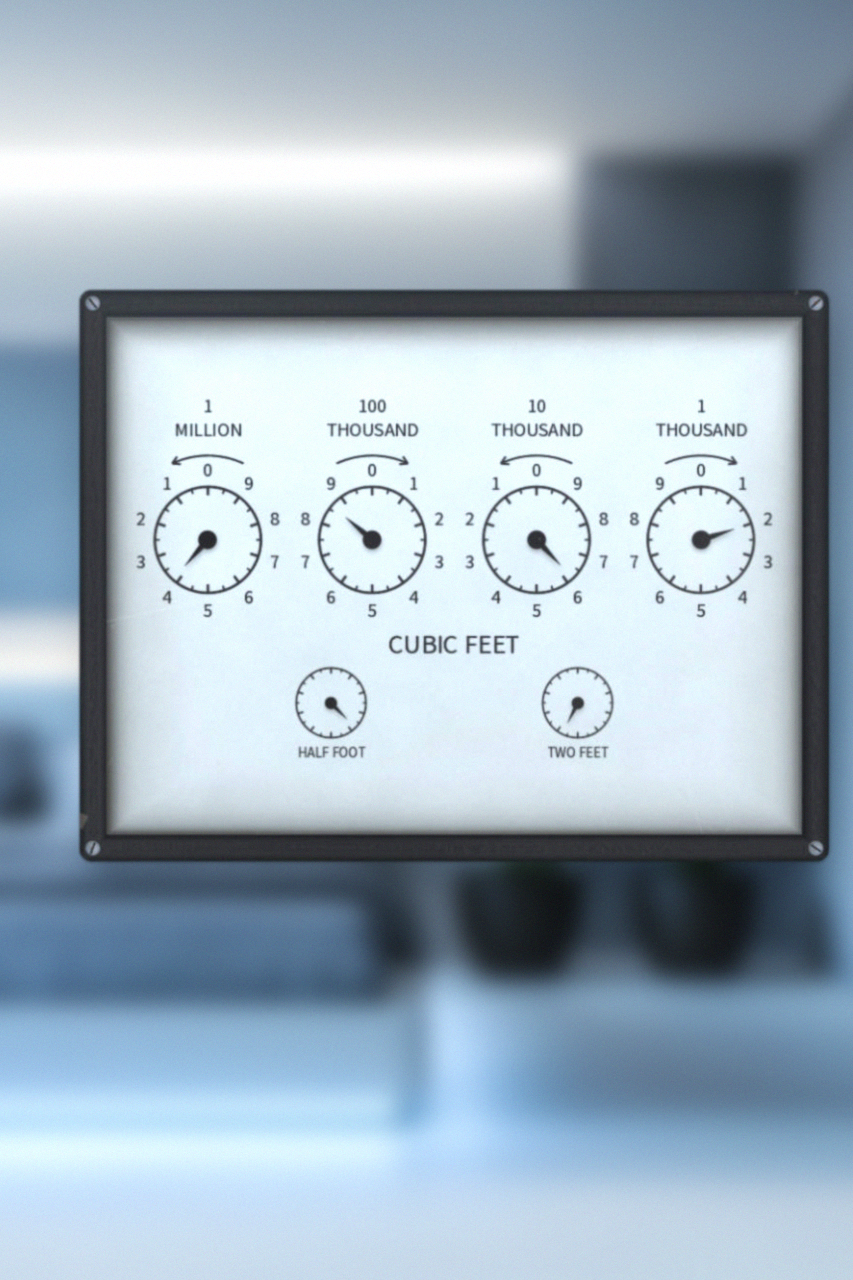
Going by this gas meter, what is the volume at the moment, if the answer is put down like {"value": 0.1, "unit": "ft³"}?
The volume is {"value": 386200, "unit": "ft³"}
